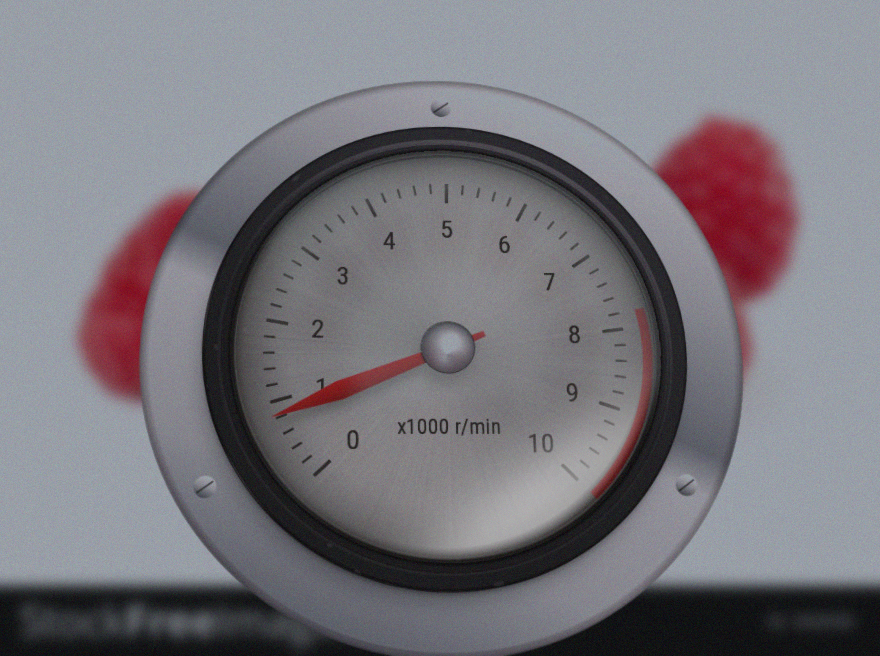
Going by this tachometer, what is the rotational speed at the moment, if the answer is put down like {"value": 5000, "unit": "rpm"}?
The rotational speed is {"value": 800, "unit": "rpm"}
